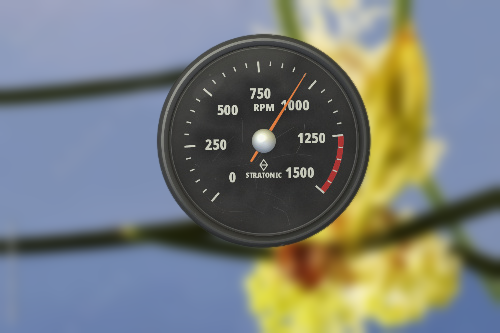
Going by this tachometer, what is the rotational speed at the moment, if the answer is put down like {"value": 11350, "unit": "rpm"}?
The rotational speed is {"value": 950, "unit": "rpm"}
